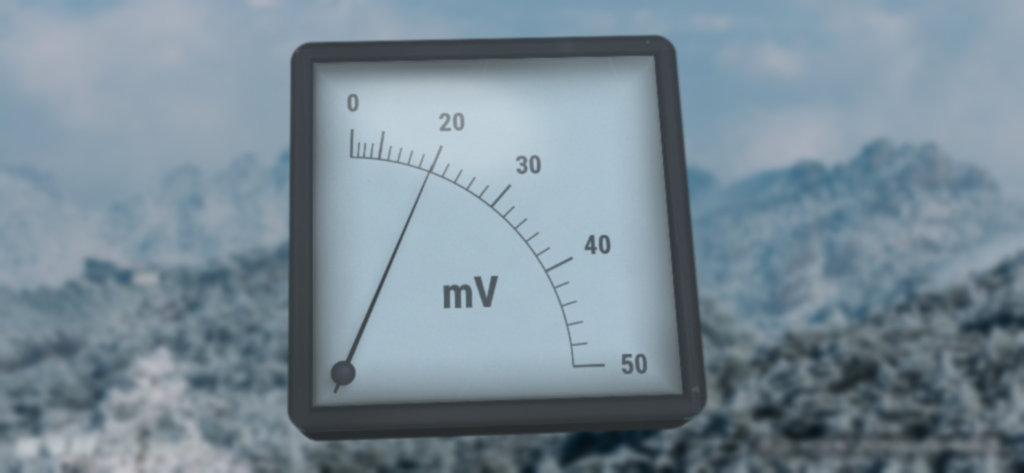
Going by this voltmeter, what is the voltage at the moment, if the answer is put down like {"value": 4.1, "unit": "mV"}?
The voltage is {"value": 20, "unit": "mV"}
